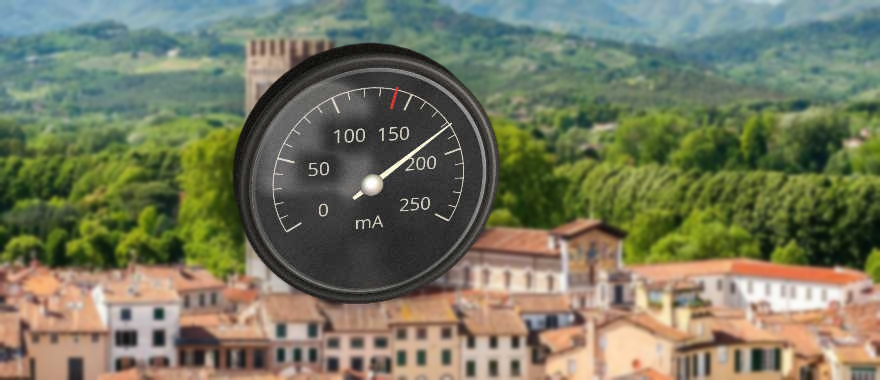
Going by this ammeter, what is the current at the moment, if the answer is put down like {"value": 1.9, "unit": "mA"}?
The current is {"value": 180, "unit": "mA"}
